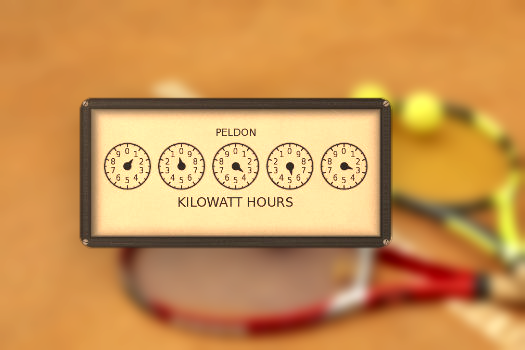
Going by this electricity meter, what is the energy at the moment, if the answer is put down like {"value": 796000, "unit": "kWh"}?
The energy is {"value": 10353, "unit": "kWh"}
